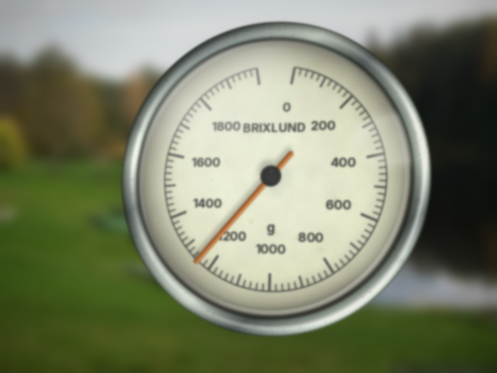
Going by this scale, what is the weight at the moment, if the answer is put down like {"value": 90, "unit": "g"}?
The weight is {"value": 1240, "unit": "g"}
